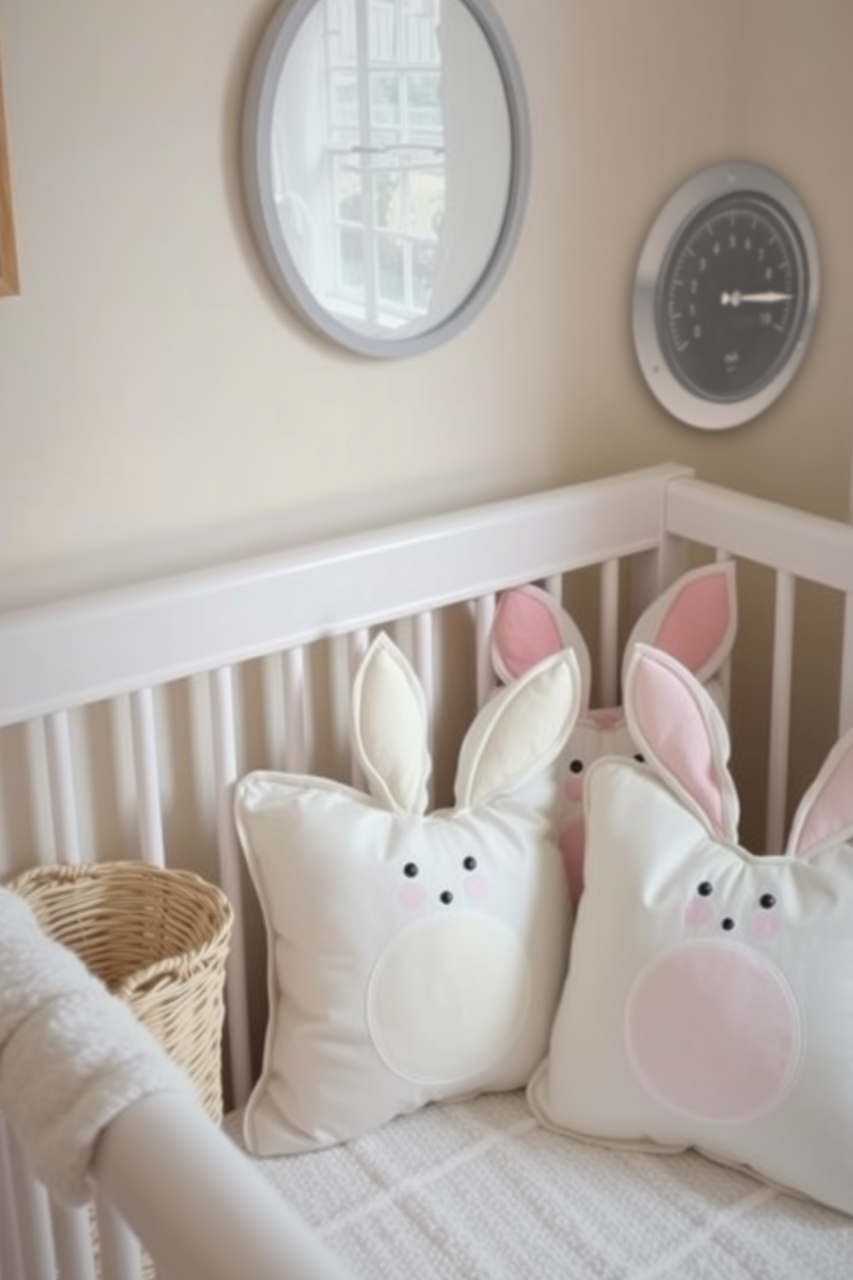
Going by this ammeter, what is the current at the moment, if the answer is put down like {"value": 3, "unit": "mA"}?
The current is {"value": 9, "unit": "mA"}
